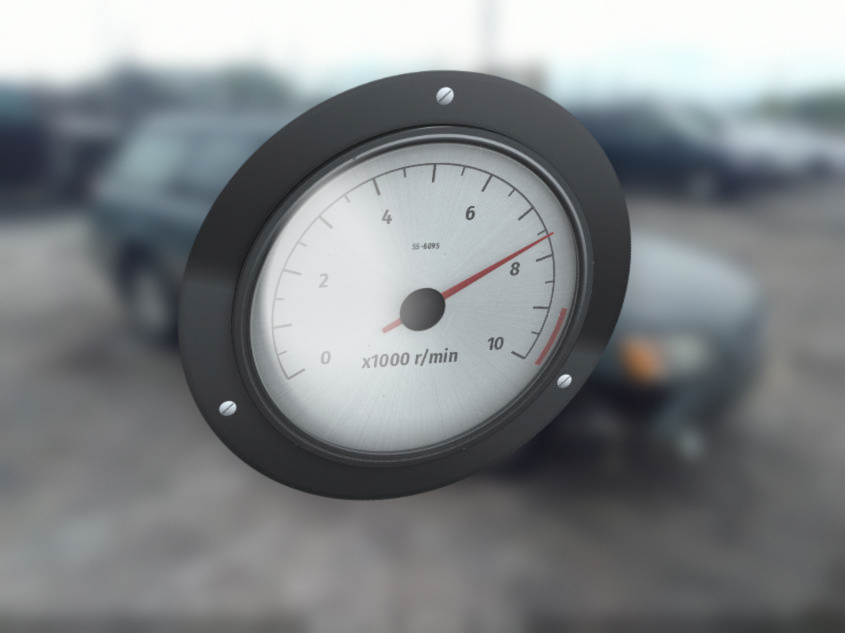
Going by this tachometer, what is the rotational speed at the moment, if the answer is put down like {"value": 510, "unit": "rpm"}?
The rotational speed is {"value": 7500, "unit": "rpm"}
